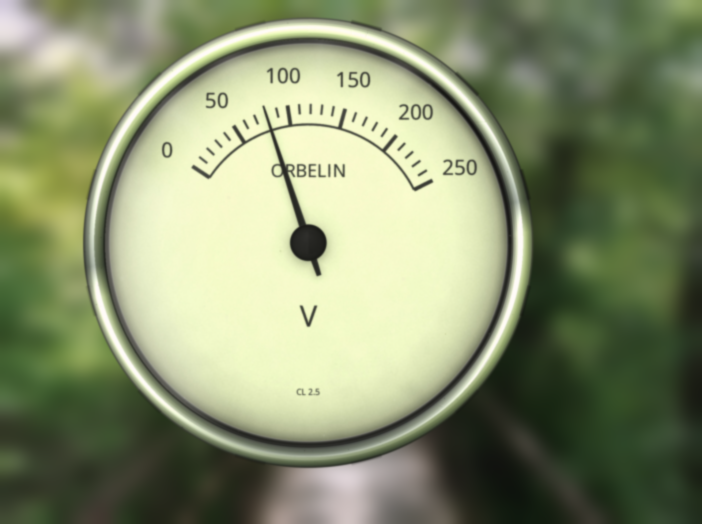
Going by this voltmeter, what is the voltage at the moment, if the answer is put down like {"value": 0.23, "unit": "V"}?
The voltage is {"value": 80, "unit": "V"}
